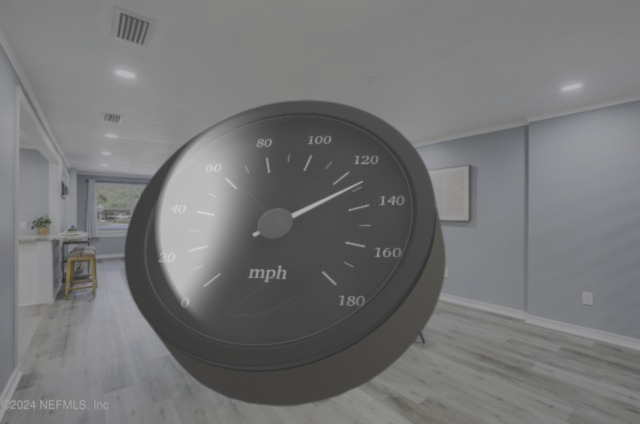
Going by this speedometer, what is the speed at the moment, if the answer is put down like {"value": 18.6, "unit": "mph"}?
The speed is {"value": 130, "unit": "mph"}
